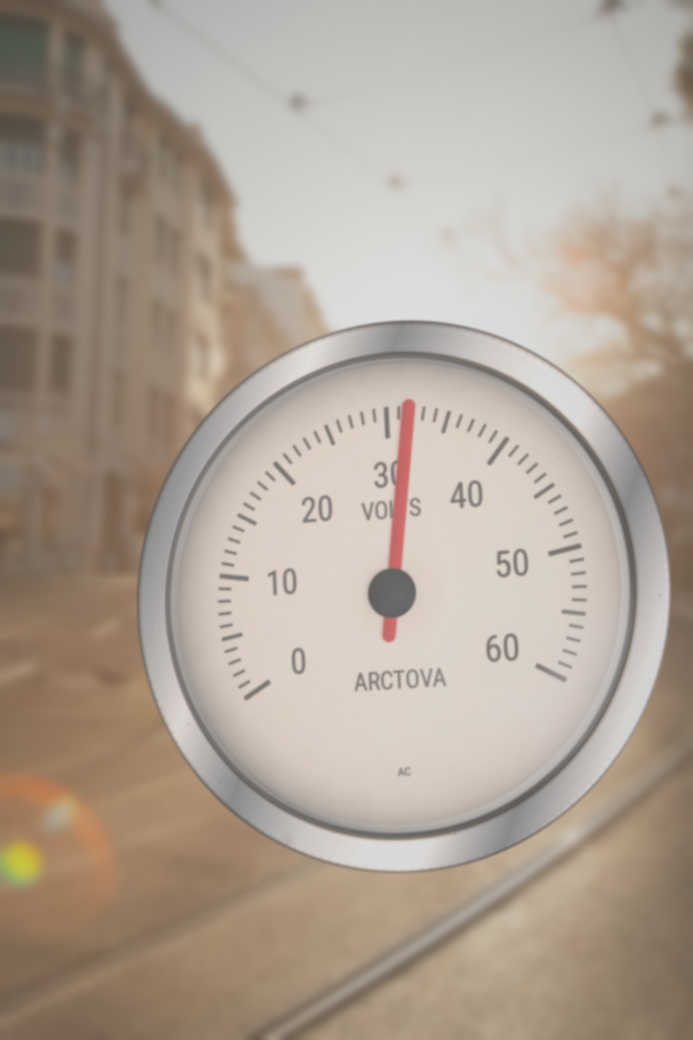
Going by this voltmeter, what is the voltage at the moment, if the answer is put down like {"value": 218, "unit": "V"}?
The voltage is {"value": 32, "unit": "V"}
